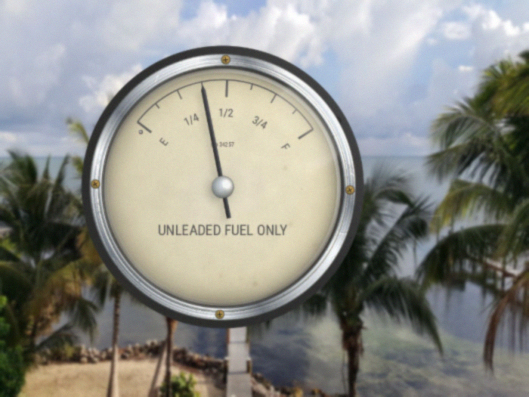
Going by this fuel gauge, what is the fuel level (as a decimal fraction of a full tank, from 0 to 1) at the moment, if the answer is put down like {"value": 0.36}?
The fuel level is {"value": 0.375}
